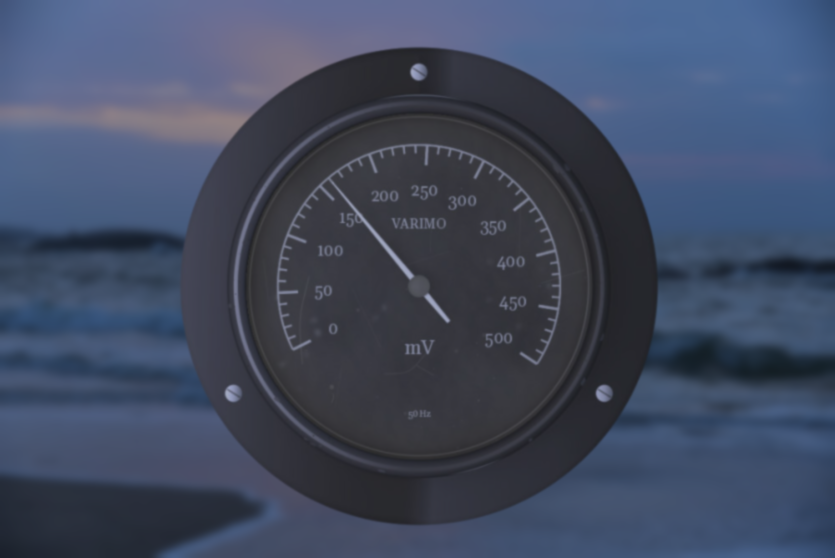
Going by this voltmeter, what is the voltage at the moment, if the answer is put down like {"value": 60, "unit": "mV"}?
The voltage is {"value": 160, "unit": "mV"}
